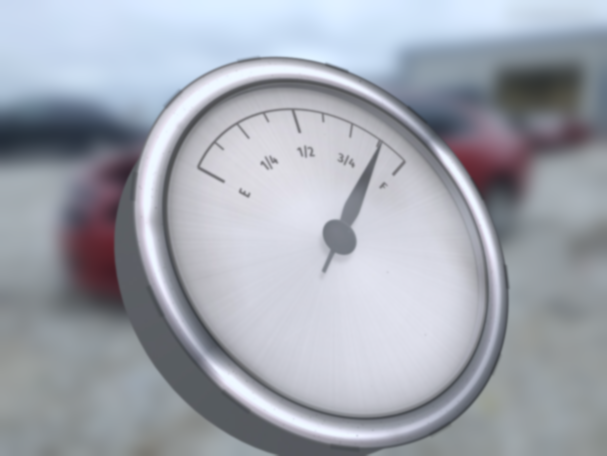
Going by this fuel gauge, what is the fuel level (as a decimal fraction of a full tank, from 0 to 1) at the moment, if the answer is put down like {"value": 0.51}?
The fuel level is {"value": 0.875}
